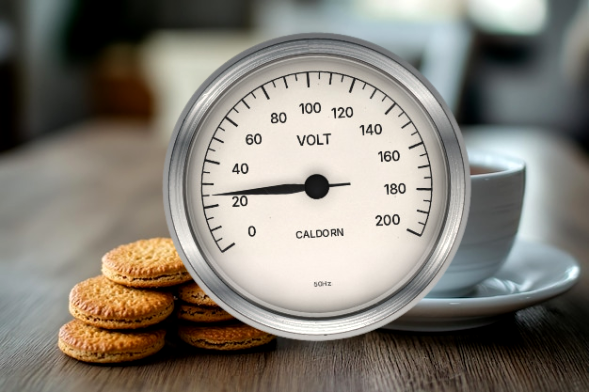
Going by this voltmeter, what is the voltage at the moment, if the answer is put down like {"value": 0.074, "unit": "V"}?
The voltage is {"value": 25, "unit": "V"}
